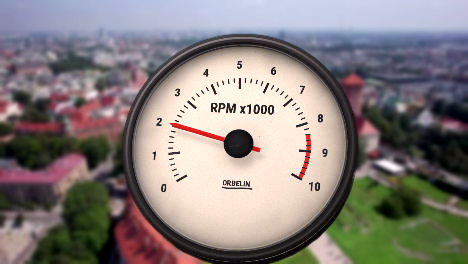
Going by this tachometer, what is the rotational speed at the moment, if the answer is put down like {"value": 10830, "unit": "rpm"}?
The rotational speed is {"value": 2000, "unit": "rpm"}
